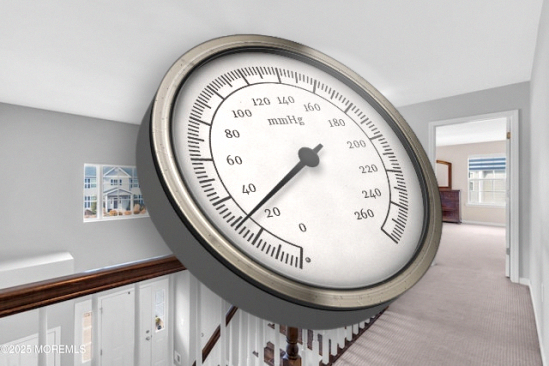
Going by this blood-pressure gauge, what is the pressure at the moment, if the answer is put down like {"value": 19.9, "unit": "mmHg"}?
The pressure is {"value": 28, "unit": "mmHg"}
